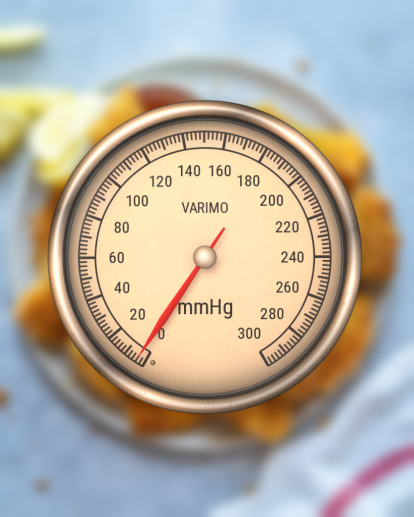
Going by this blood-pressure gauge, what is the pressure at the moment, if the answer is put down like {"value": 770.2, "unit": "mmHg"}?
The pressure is {"value": 4, "unit": "mmHg"}
